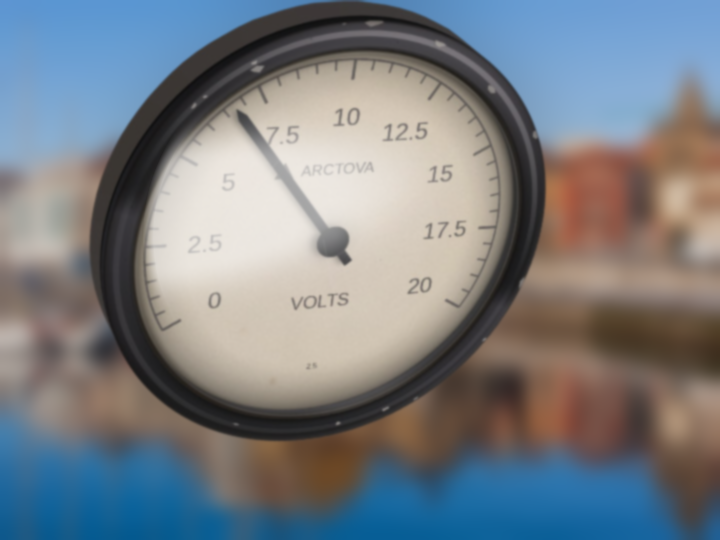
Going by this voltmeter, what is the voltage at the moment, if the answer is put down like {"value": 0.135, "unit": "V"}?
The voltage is {"value": 6.75, "unit": "V"}
